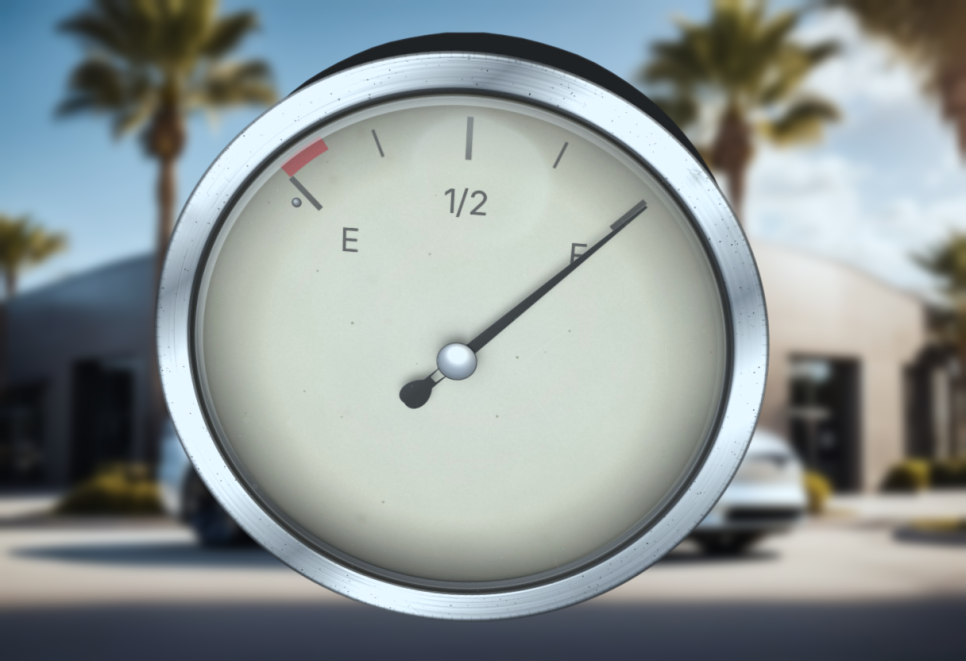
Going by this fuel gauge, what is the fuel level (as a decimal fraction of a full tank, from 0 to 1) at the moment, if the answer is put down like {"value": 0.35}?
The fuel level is {"value": 1}
